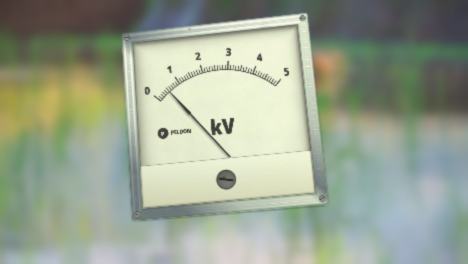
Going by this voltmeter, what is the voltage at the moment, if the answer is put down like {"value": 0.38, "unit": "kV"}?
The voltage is {"value": 0.5, "unit": "kV"}
